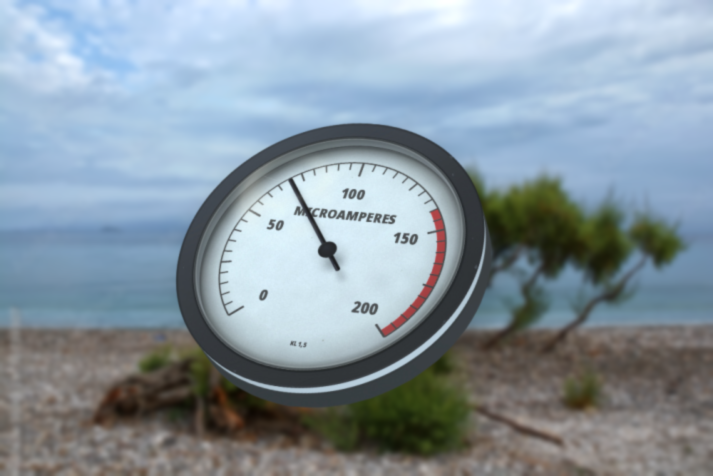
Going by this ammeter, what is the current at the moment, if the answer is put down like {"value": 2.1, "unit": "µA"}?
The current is {"value": 70, "unit": "µA"}
